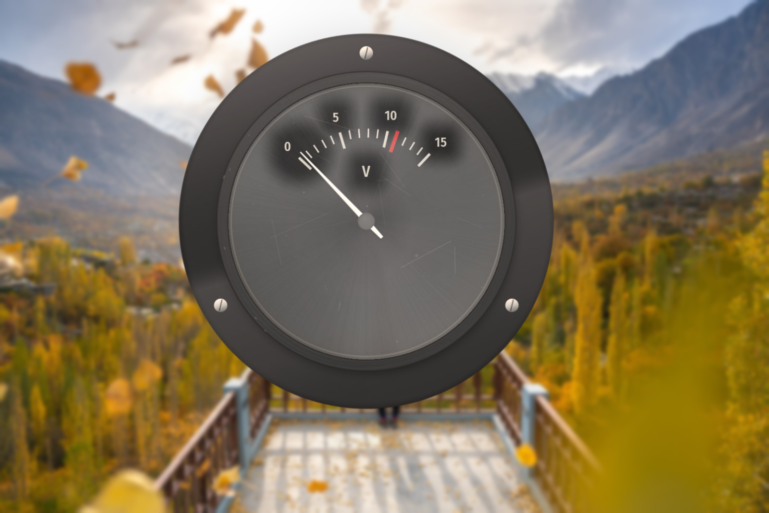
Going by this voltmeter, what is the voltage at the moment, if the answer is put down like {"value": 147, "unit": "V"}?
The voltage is {"value": 0.5, "unit": "V"}
